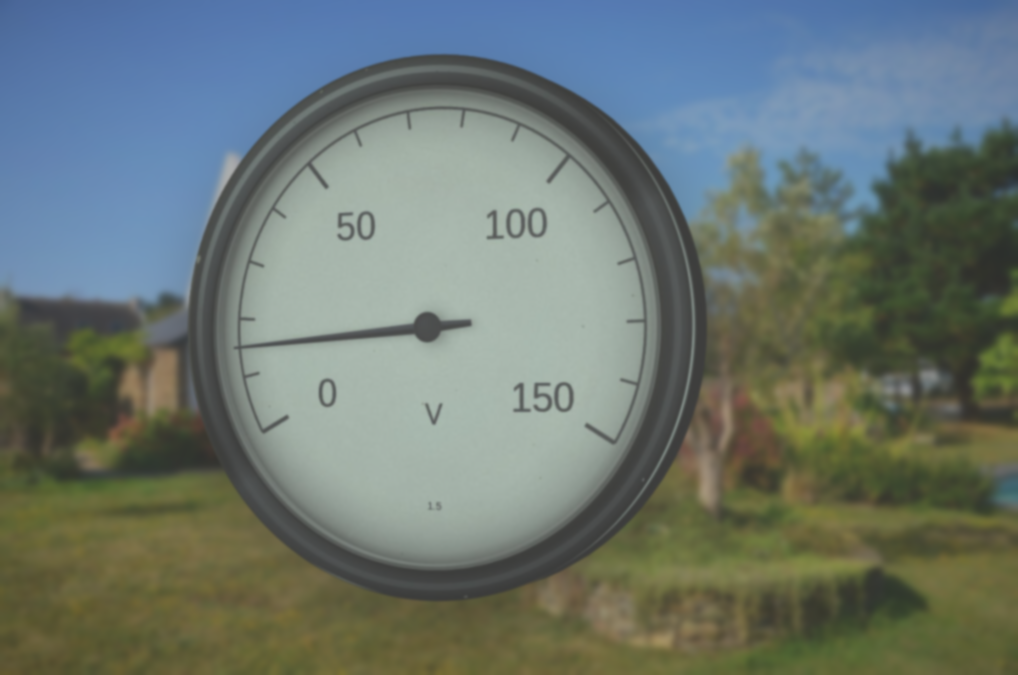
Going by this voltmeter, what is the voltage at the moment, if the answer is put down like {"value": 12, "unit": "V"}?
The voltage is {"value": 15, "unit": "V"}
